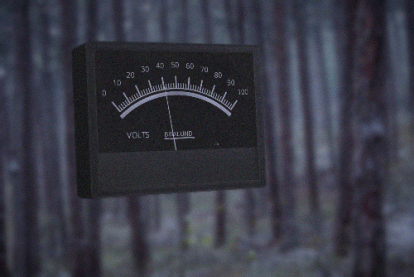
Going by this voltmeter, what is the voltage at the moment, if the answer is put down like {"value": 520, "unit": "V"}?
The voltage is {"value": 40, "unit": "V"}
